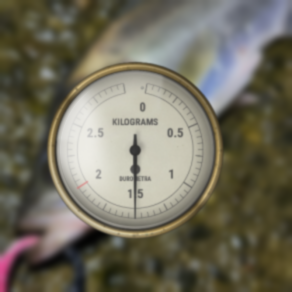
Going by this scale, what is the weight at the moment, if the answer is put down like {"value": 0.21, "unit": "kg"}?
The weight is {"value": 1.5, "unit": "kg"}
